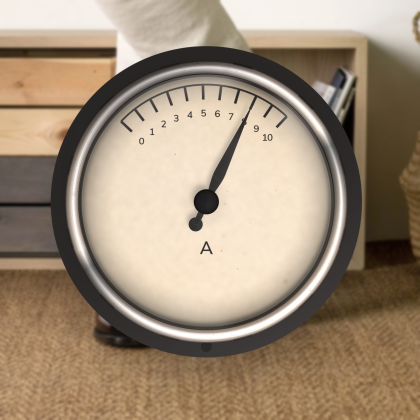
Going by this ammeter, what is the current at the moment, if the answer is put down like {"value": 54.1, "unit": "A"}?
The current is {"value": 8, "unit": "A"}
